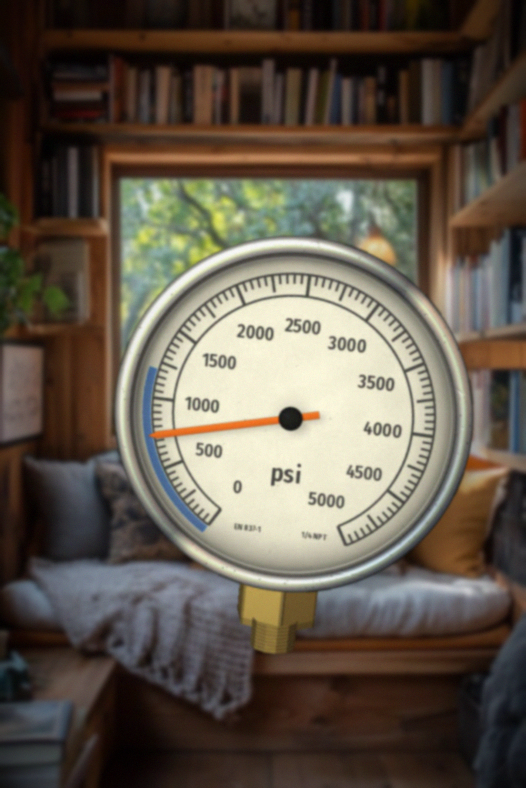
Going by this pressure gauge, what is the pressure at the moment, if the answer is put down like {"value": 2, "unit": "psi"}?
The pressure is {"value": 750, "unit": "psi"}
